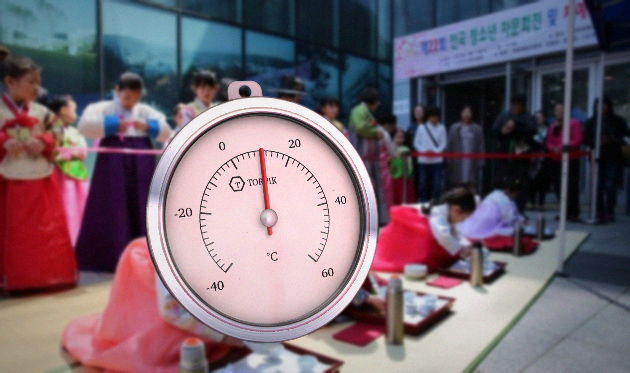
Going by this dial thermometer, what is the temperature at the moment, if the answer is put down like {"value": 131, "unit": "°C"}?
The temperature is {"value": 10, "unit": "°C"}
